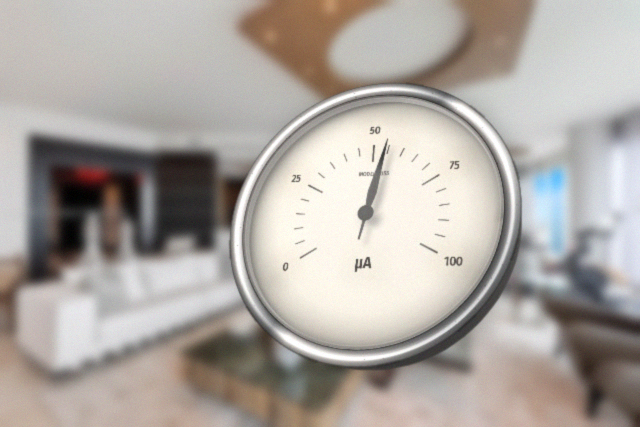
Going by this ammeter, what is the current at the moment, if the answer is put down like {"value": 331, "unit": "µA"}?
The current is {"value": 55, "unit": "µA"}
